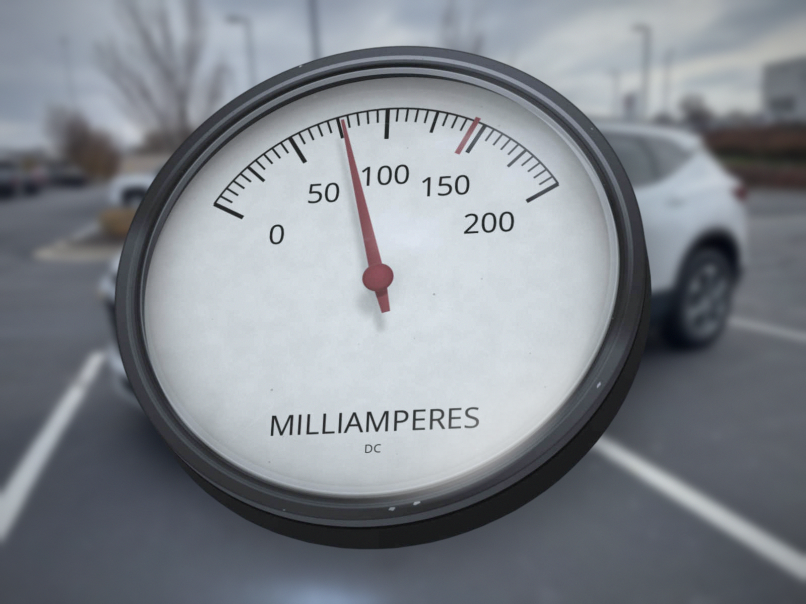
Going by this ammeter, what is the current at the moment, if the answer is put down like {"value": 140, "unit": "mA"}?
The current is {"value": 77.5, "unit": "mA"}
